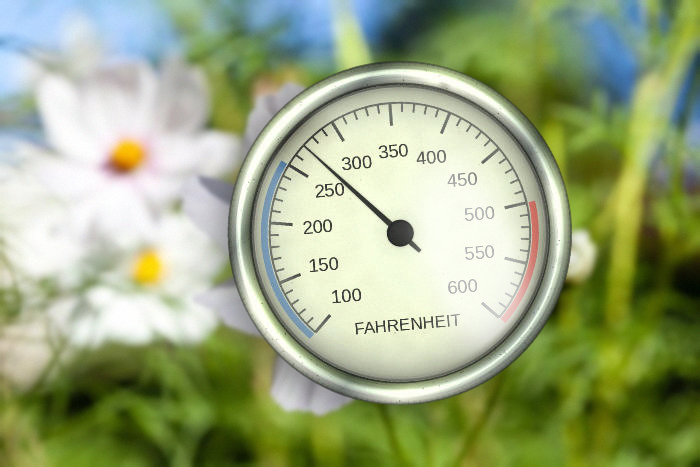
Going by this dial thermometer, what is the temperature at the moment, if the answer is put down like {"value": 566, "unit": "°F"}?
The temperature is {"value": 270, "unit": "°F"}
